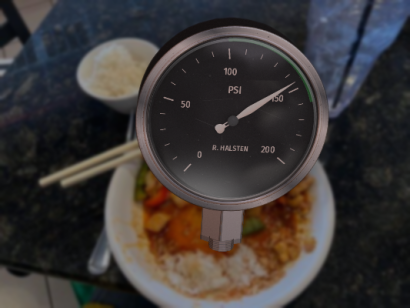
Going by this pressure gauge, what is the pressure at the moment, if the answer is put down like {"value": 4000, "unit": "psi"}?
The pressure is {"value": 145, "unit": "psi"}
